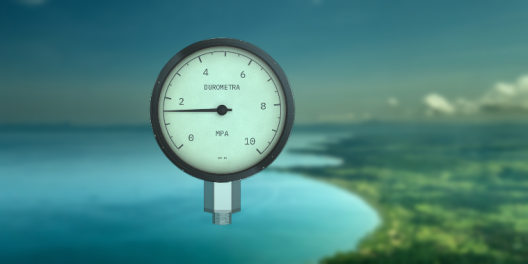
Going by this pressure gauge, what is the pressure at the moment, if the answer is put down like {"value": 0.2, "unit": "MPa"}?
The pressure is {"value": 1.5, "unit": "MPa"}
